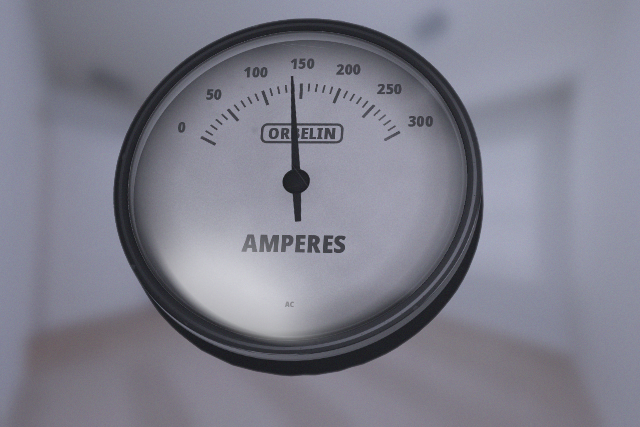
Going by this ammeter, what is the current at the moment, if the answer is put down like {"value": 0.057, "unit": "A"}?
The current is {"value": 140, "unit": "A"}
